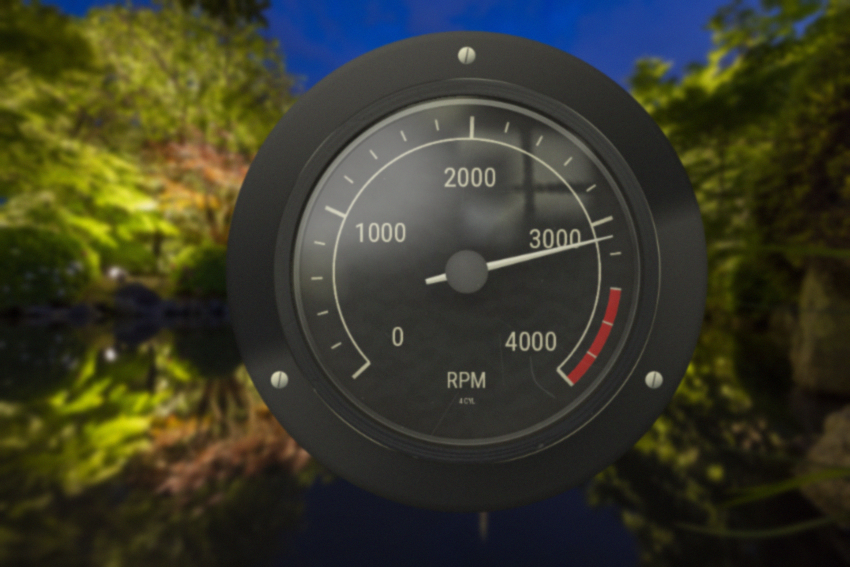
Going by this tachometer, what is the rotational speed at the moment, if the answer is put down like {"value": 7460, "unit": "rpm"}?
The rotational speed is {"value": 3100, "unit": "rpm"}
